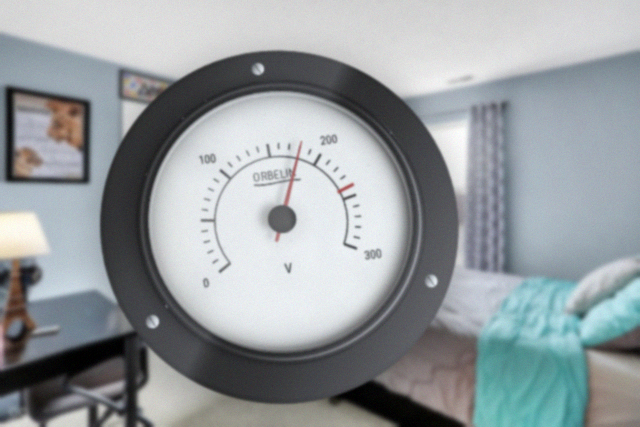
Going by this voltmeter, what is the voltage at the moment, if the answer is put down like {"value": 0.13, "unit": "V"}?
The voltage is {"value": 180, "unit": "V"}
